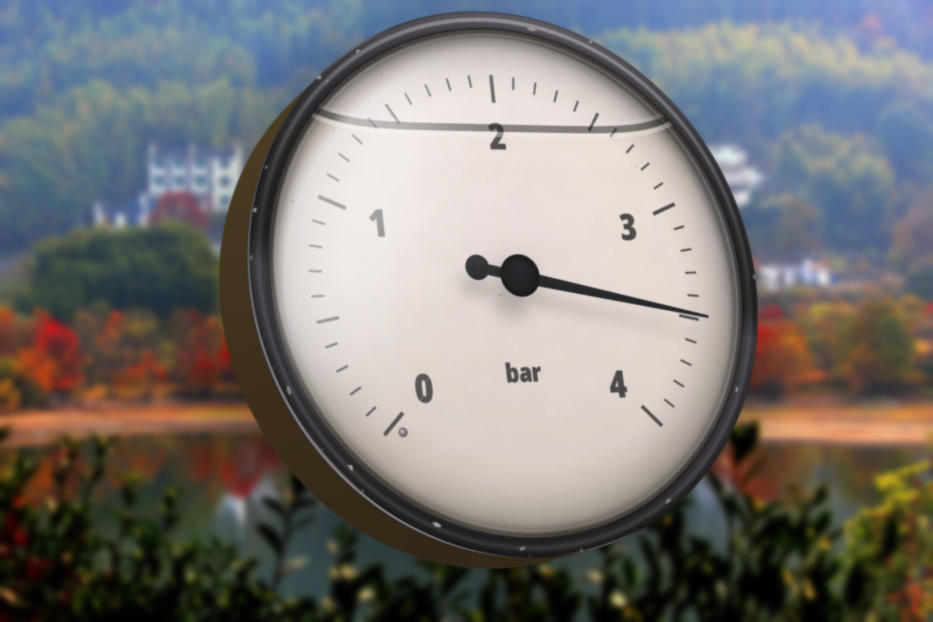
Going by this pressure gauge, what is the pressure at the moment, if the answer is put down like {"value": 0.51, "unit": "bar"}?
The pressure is {"value": 3.5, "unit": "bar"}
